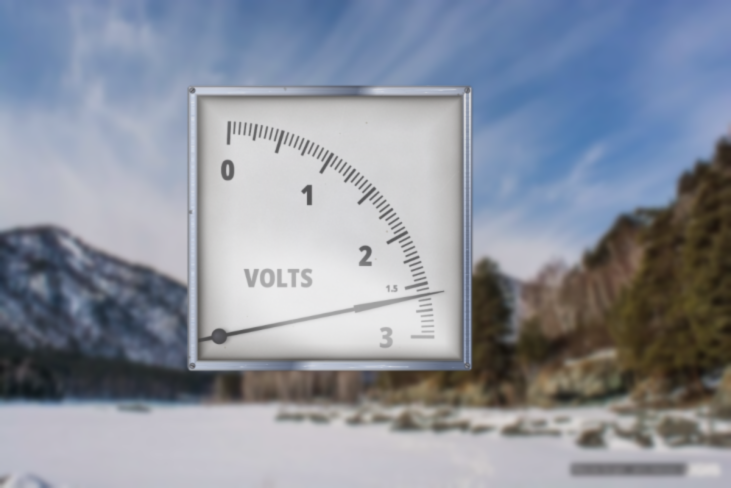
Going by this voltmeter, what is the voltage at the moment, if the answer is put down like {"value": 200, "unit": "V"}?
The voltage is {"value": 2.6, "unit": "V"}
